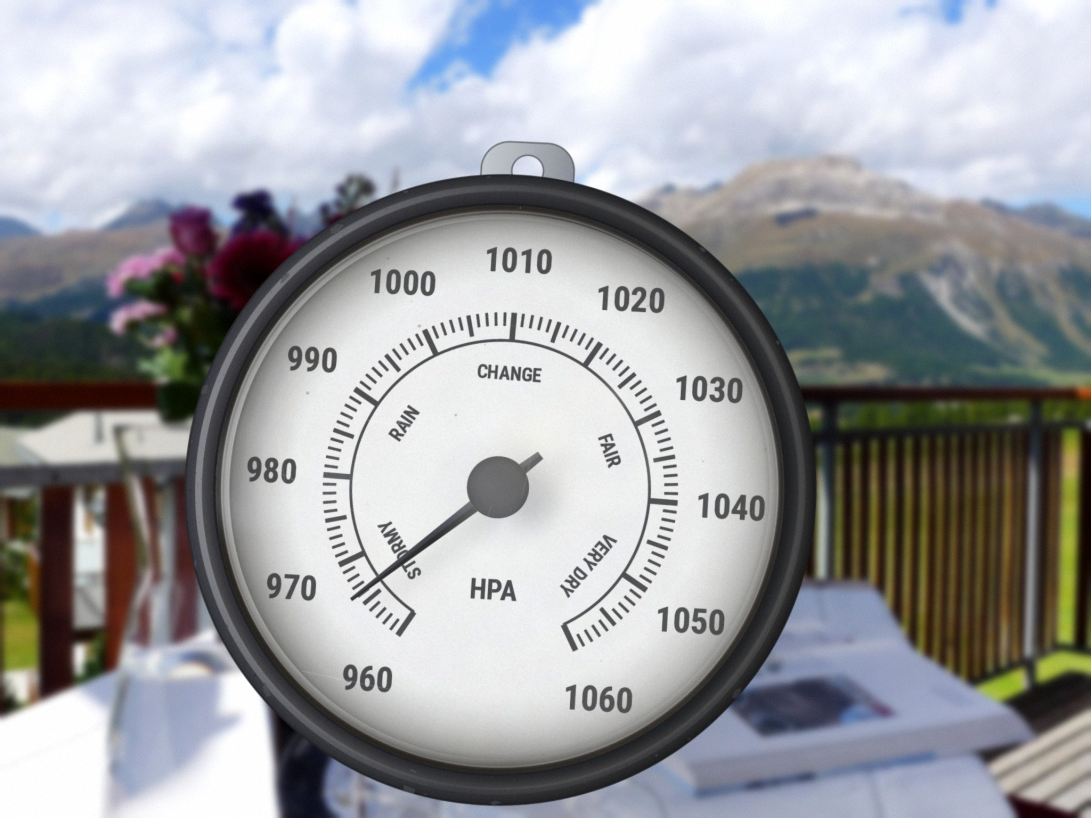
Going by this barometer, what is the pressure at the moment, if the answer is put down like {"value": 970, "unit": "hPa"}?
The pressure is {"value": 966, "unit": "hPa"}
